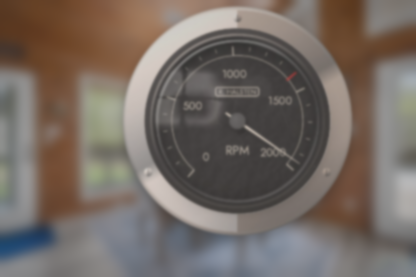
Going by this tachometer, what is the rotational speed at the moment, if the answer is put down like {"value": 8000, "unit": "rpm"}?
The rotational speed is {"value": 1950, "unit": "rpm"}
